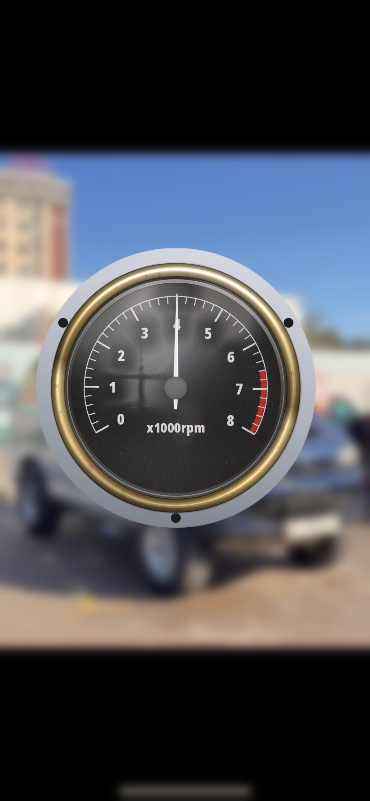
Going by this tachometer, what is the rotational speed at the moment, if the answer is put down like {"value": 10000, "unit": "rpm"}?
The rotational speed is {"value": 4000, "unit": "rpm"}
